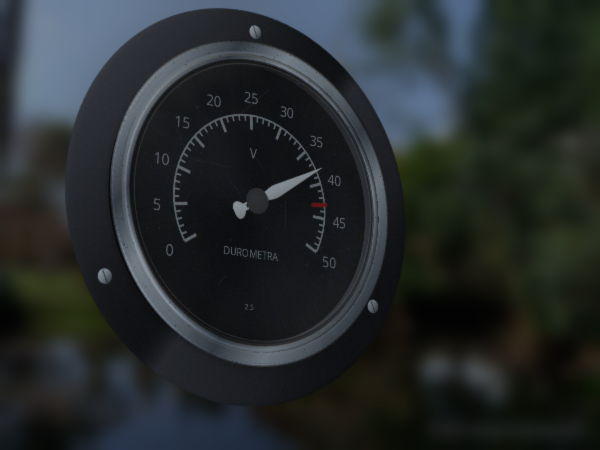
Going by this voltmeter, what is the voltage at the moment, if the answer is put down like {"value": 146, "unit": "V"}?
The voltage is {"value": 38, "unit": "V"}
